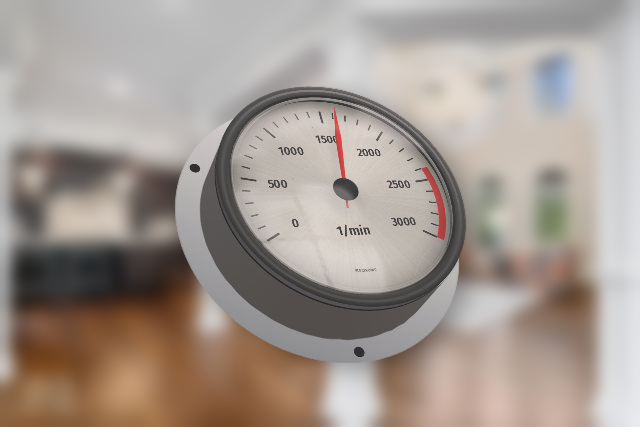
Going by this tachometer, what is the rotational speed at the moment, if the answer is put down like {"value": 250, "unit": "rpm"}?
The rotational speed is {"value": 1600, "unit": "rpm"}
